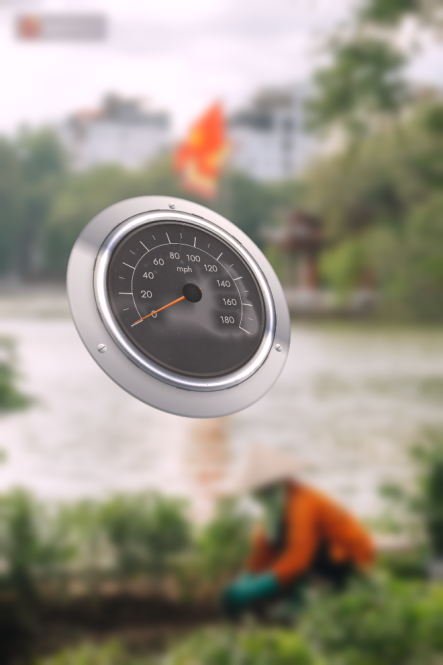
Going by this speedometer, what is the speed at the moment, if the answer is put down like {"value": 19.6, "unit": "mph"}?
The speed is {"value": 0, "unit": "mph"}
